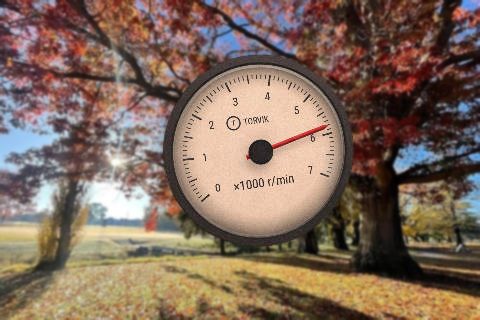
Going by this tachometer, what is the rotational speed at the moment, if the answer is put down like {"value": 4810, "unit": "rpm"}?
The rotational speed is {"value": 5800, "unit": "rpm"}
